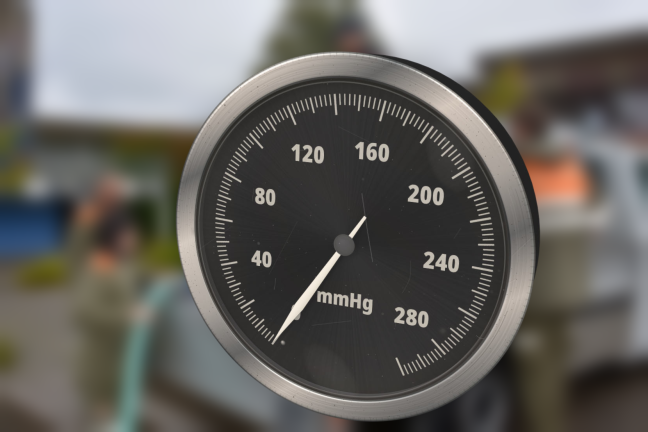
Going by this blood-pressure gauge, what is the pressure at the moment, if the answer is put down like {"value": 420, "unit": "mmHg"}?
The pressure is {"value": 0, "unit": "mmHg"}
